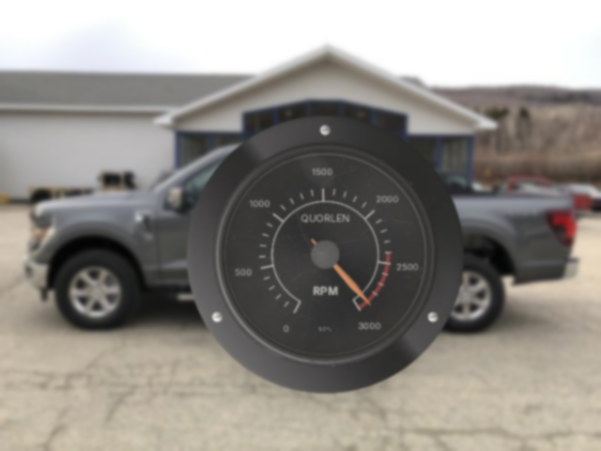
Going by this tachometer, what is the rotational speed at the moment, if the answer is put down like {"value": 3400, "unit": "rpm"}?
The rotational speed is {"value": 2900, "unit": "rpm"}
